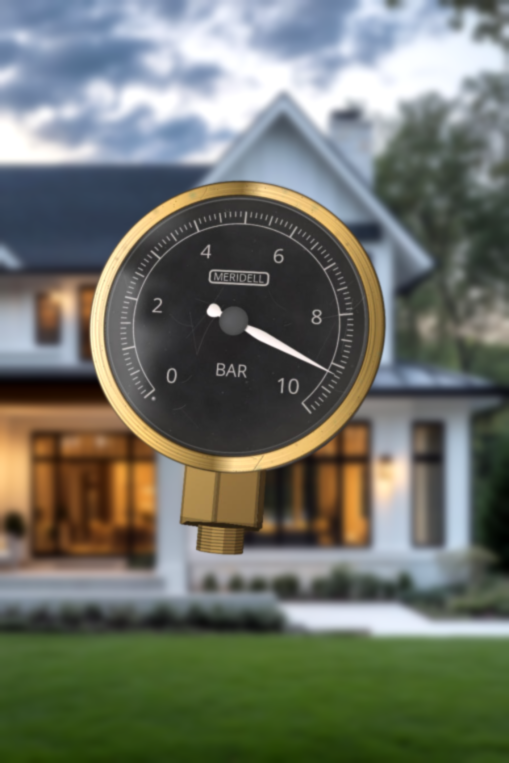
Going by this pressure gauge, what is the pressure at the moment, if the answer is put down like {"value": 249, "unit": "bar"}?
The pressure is {"value": 9.2, "unit": "bar"}
